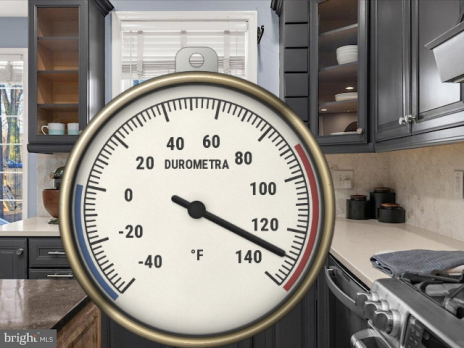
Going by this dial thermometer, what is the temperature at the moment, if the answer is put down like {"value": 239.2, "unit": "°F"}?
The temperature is {"value": 130, "unit": "°F"}
